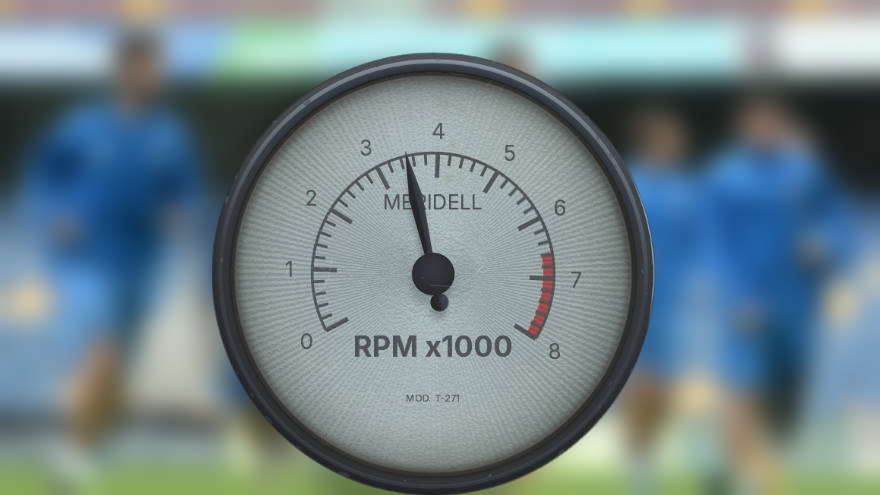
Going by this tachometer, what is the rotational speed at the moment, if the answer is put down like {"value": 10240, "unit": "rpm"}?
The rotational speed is {"value": 3500, "unit": "rpm"}
